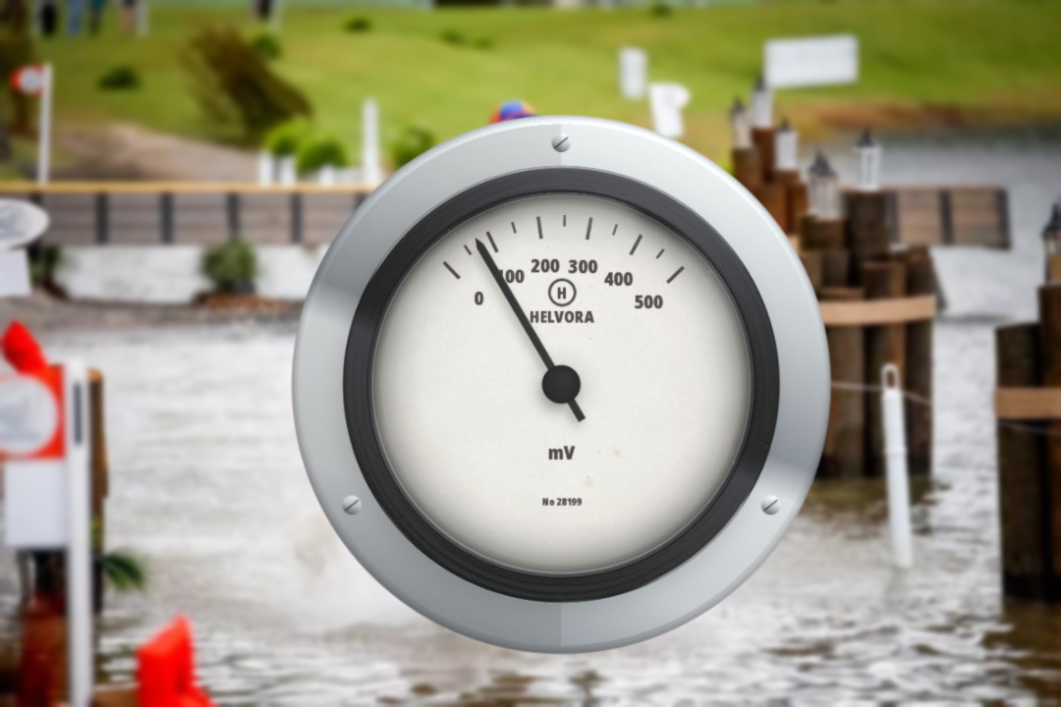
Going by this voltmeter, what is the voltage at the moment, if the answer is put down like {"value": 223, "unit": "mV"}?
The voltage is {"value": 75, "unit": "mV"}
